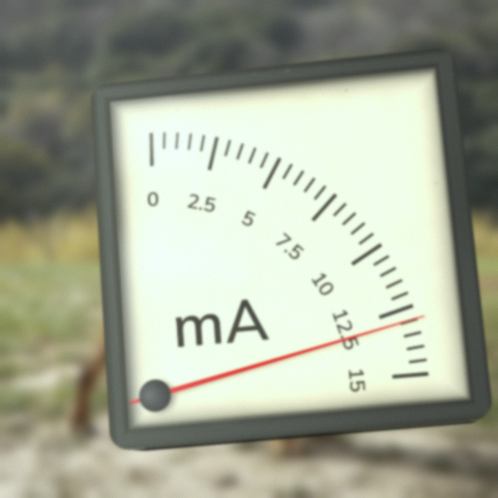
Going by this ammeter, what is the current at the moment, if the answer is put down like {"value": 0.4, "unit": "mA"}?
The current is {"value": 13, "unit": "mA"}
